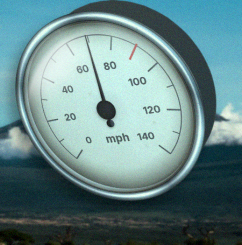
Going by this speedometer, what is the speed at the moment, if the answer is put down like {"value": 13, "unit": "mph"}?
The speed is {"value": 70, "unit": "mph"}
